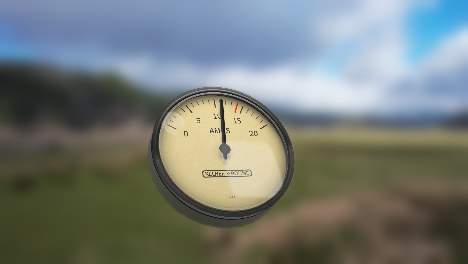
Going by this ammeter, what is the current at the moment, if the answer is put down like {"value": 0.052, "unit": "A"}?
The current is {"value": 11, "unit": "A"}
